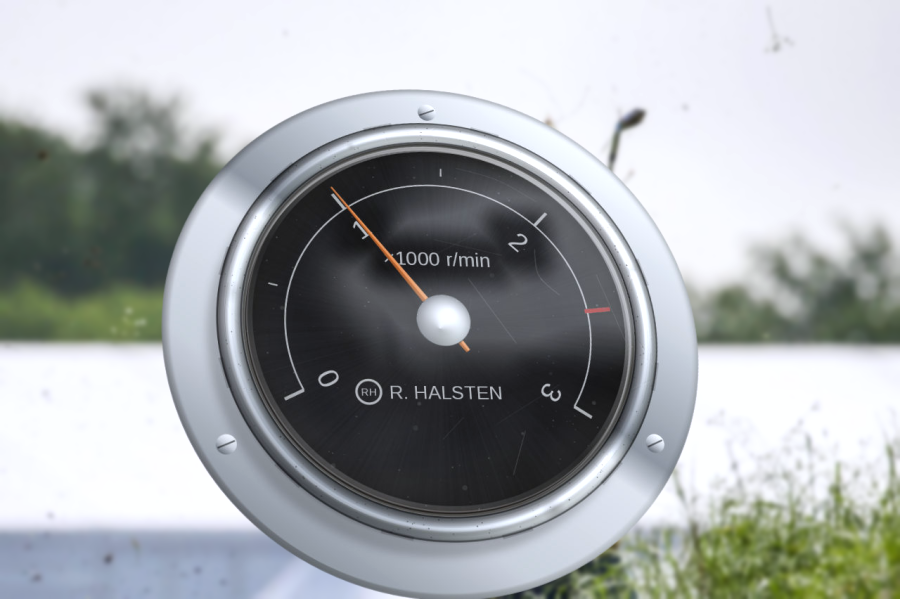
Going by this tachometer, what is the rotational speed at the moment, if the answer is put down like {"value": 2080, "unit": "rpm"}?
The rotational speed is {"value": 1000, "unit": "rpm"}
